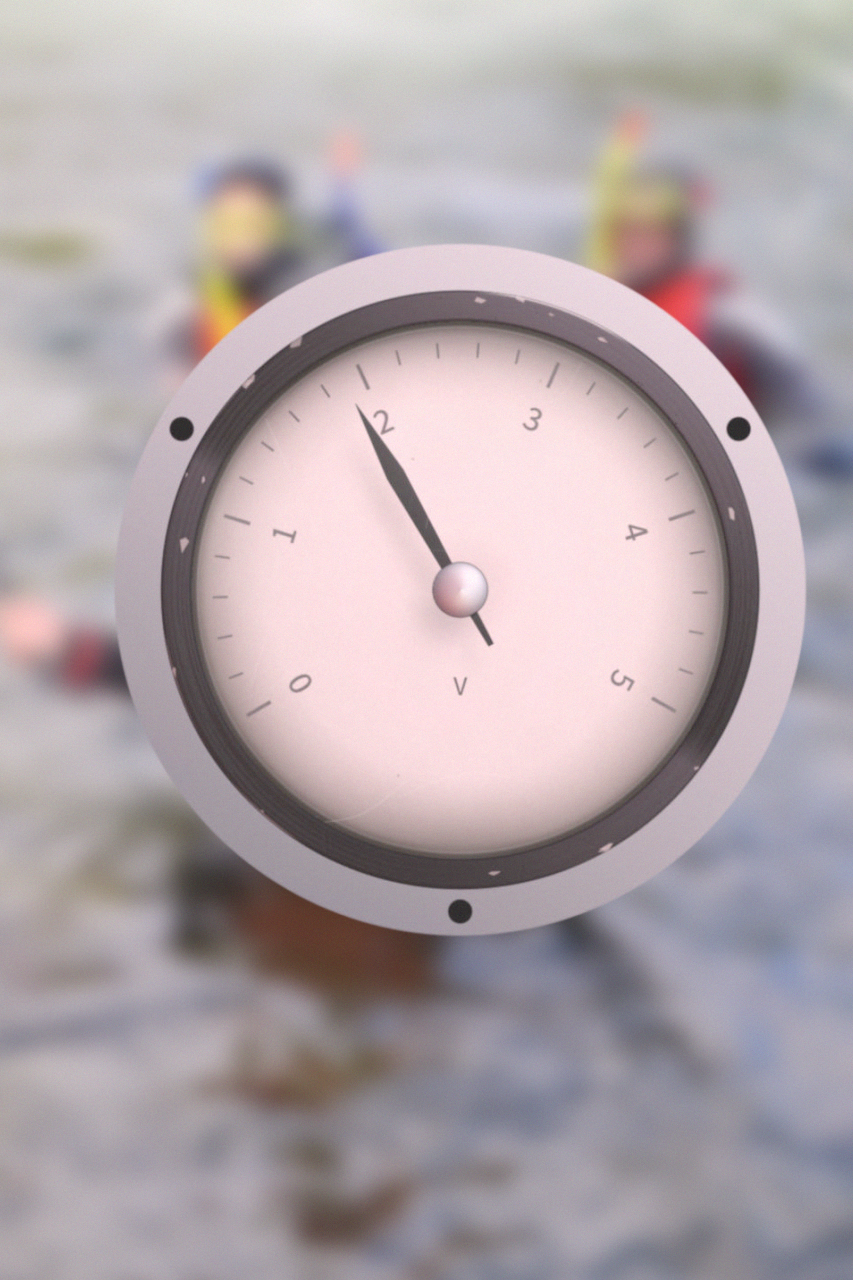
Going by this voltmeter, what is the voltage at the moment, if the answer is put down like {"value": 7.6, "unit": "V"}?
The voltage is {"value": 1.9, "unit": "V"}
